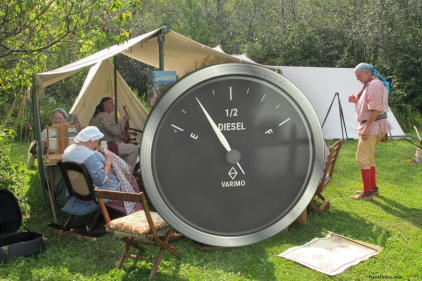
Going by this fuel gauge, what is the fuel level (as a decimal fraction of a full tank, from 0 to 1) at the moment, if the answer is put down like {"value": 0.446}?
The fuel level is {"value": 0.25}
